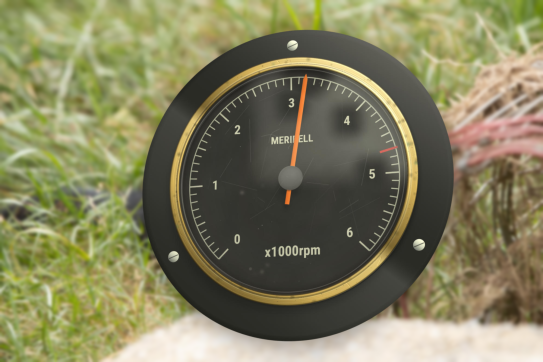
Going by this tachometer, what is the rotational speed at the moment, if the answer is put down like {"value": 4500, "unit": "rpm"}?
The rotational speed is {"value": 3200, "unit": "rpm"}
